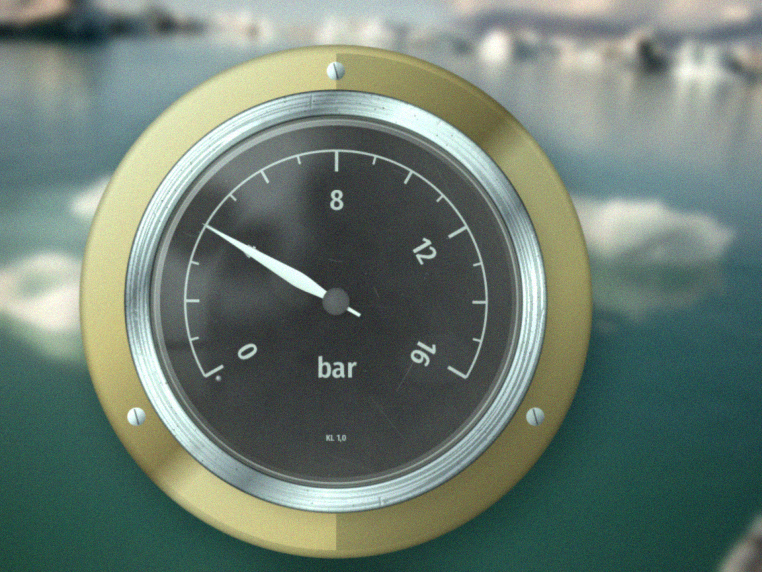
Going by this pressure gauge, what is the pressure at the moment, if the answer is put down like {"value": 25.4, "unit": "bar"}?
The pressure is {"value": 4, "unit": "bar"}
